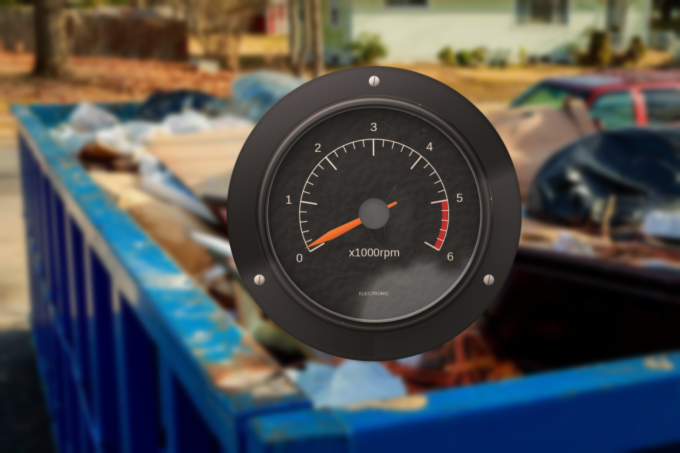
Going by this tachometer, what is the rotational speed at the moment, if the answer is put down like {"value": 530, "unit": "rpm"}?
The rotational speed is {"value": 100, "unit": "rpm"}
